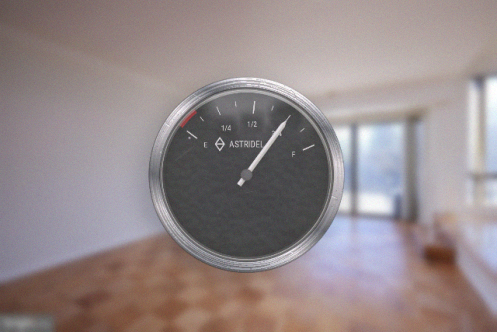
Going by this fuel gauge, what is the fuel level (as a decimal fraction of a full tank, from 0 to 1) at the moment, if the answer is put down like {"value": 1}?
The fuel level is {"value": 0.75}
